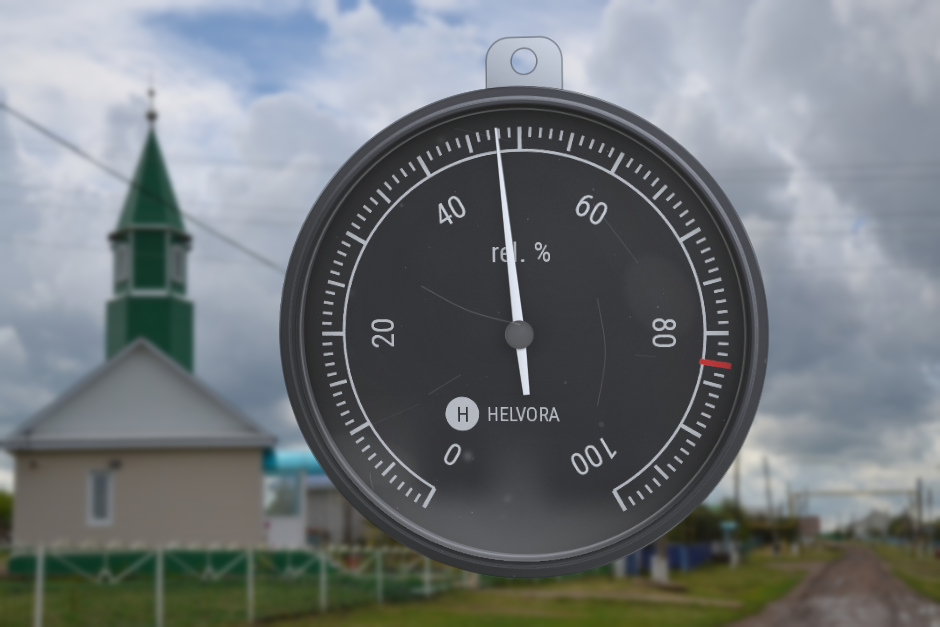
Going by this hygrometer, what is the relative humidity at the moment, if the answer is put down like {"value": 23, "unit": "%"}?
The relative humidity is {"value": 48, "unit": "%"}
